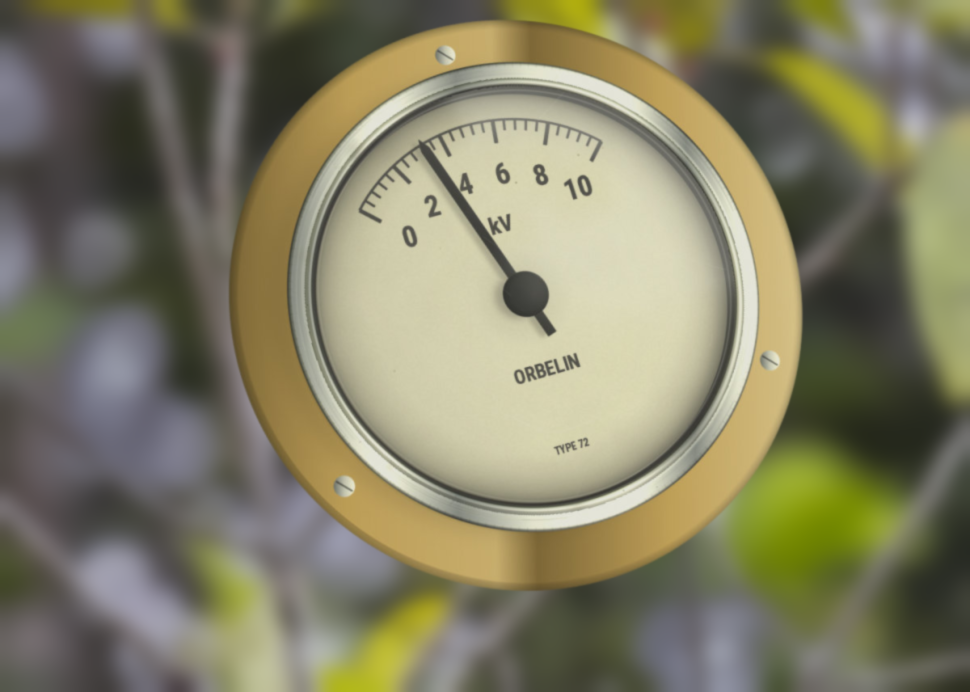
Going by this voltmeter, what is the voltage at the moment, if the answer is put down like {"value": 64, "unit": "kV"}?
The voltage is {"value": 3.2, "unit": "kV"}
